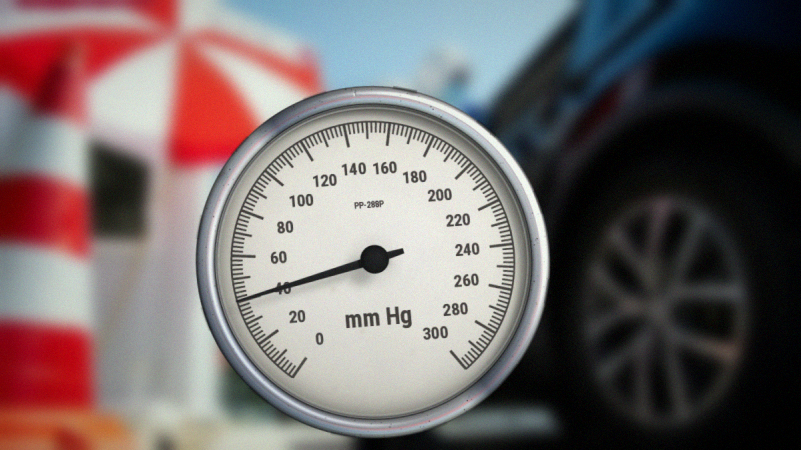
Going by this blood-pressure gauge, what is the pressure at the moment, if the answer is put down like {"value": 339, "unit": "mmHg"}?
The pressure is {"value": 40, "unit": "mmHg"}
